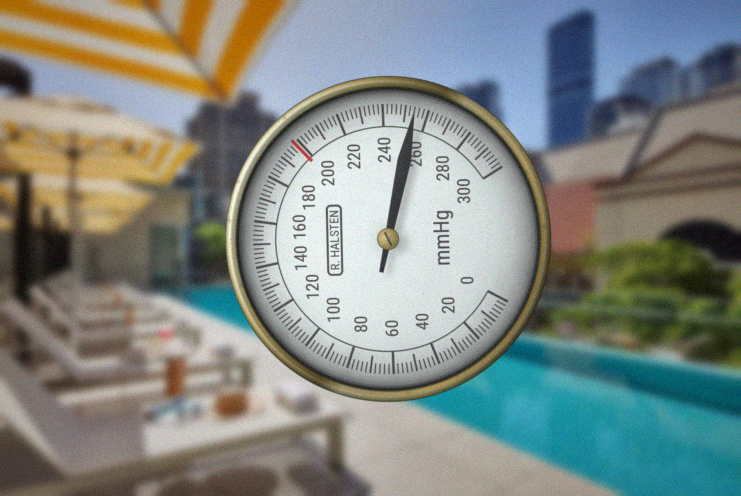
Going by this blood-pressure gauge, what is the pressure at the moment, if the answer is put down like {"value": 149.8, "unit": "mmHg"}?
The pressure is {"value": 254, "unit": "mmHg"}
